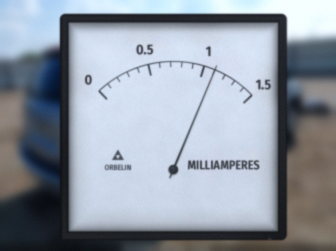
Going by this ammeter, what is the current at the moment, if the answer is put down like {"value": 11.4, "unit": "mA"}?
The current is {"value": 1.1, "unit": "mA"}
